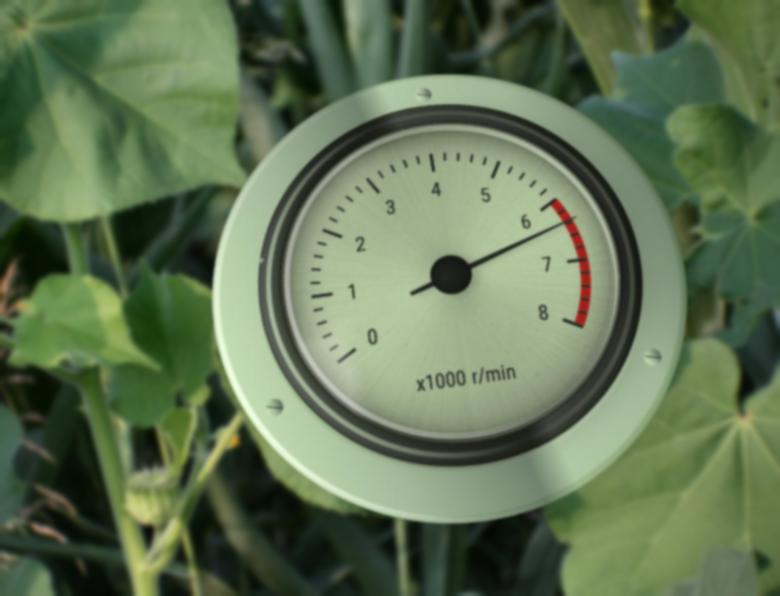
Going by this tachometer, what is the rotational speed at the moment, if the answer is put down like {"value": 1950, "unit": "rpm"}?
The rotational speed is {"value": 6400, "unit": "rpm"}
